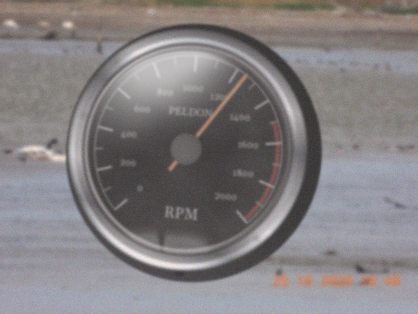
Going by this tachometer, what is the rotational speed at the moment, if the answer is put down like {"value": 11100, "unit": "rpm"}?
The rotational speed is {"value": 1250, "unit": "rpm"}
